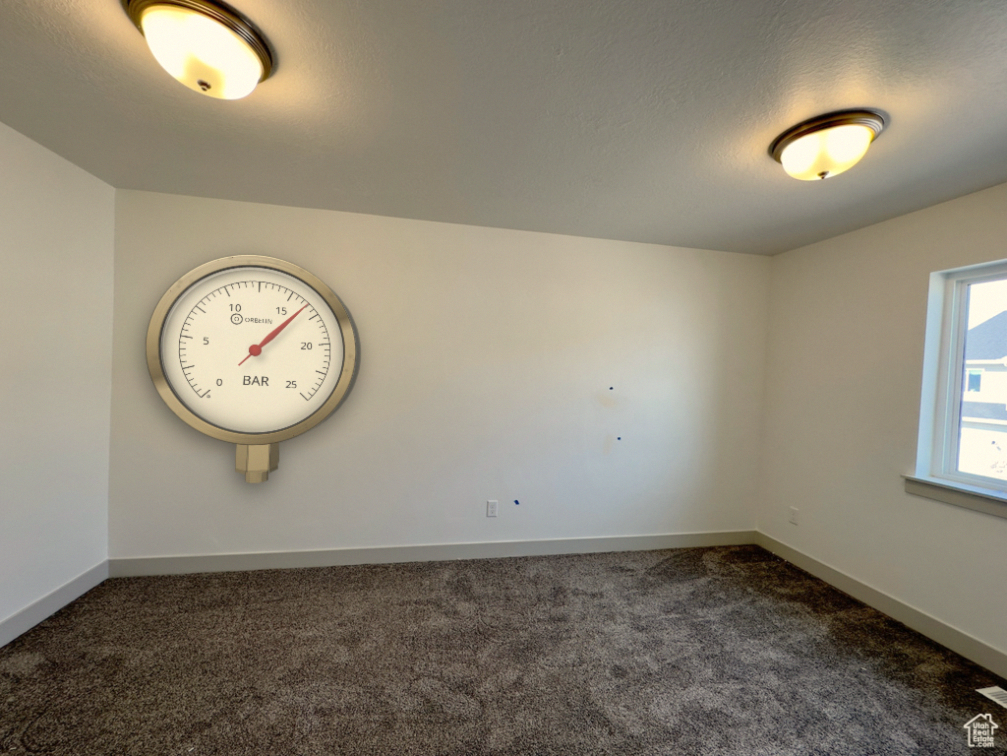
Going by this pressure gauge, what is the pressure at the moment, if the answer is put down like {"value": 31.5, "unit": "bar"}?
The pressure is {"value": 16.5, "unit": "bar"}
